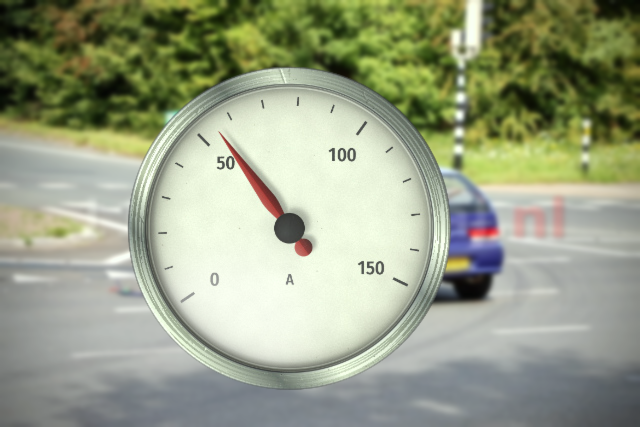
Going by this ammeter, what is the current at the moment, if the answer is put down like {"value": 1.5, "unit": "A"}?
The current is {"value": 55, "unit": "A"}
